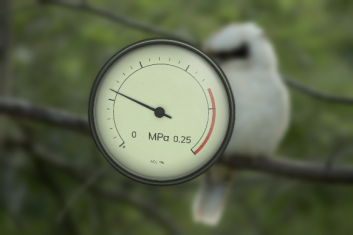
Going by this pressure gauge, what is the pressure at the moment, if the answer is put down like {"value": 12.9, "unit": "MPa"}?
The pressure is {"value": 0.06, "unit": "MPa"}
